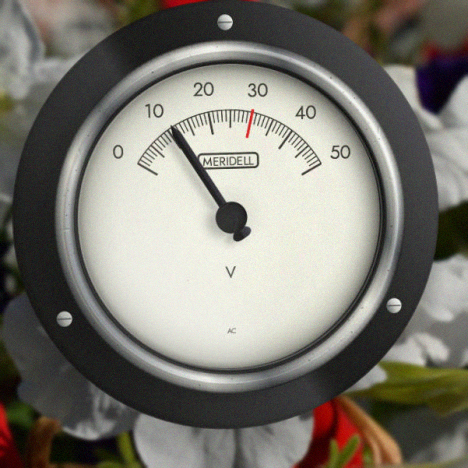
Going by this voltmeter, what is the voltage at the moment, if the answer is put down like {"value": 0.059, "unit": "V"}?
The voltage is {"value": 11, "unit": "V"}
